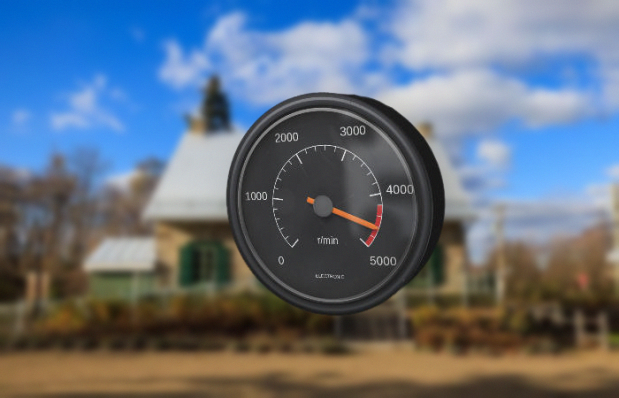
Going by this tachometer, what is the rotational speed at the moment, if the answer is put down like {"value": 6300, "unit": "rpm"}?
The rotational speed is {"value": 4600, "unit": "rpm"}
